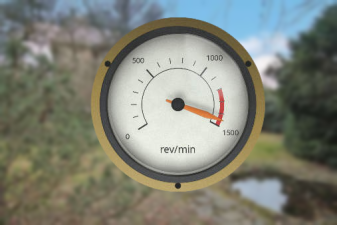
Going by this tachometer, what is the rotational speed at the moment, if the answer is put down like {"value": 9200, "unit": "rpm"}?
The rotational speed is {"value": 1450, "unit": "rpm"}
